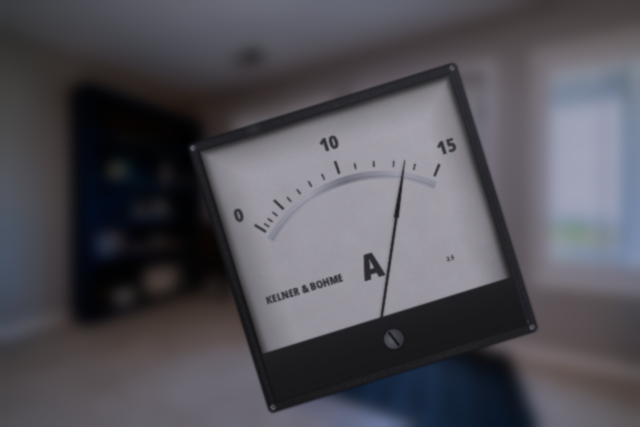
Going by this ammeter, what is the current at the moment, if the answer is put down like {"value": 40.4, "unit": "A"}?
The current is {"value": 13.5, "unit": "A"}
